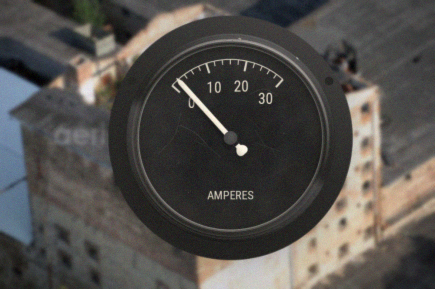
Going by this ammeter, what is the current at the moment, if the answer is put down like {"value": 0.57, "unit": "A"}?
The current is {"value": 2, "unit": "A"}
